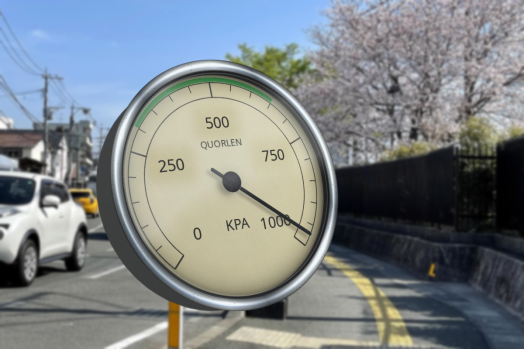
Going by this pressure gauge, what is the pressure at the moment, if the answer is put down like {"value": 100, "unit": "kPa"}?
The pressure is {"value": 975, "unit": "kPa"}
